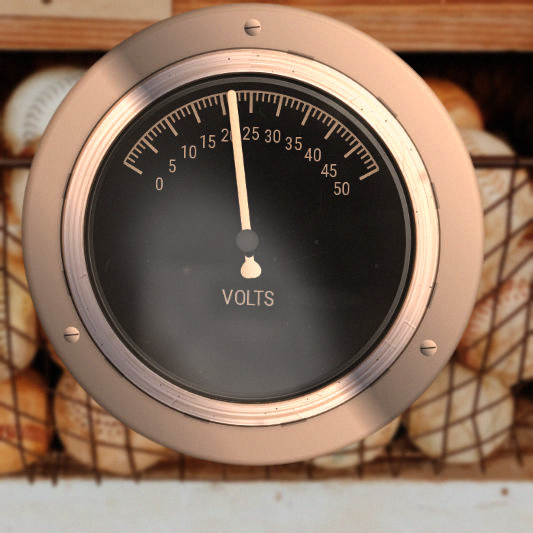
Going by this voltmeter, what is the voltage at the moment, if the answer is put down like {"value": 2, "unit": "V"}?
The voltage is {"value": 22, "unit": "V"}
